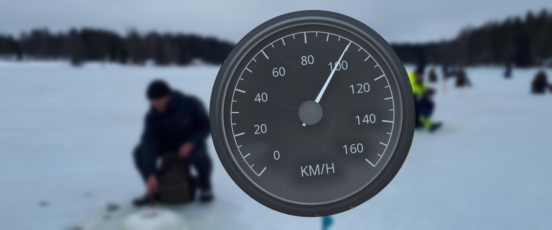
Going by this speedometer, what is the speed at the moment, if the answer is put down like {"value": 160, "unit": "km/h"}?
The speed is {"value": 100, "unit": "km/h"}
